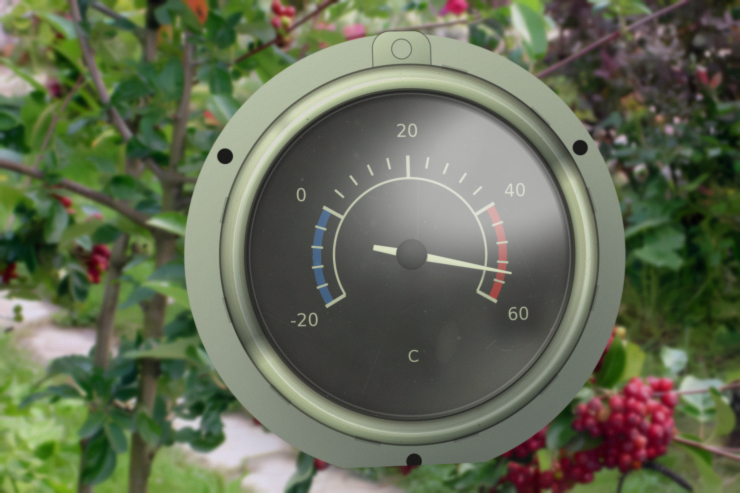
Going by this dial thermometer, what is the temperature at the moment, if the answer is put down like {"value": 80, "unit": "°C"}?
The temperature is {"value": 54, "unit": "°C"}
